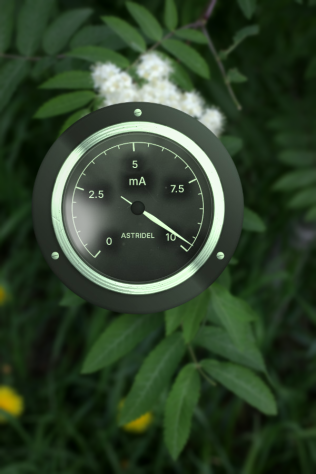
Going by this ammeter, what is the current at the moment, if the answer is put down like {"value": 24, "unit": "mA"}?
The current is {"value": 9.75, "unit": "mA"}
